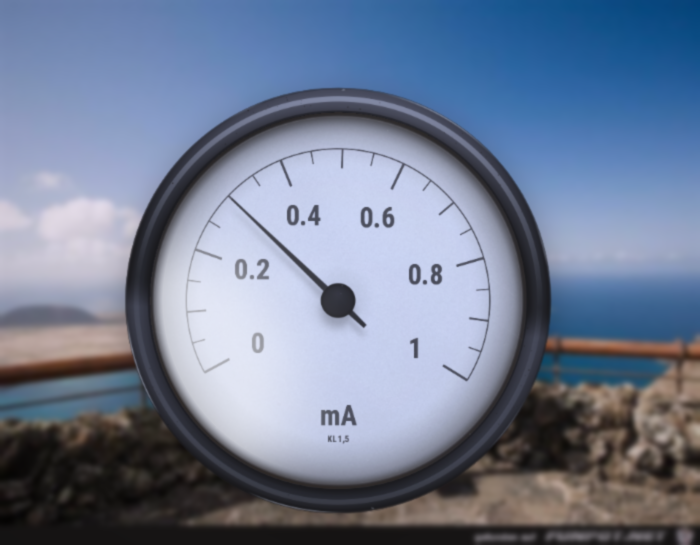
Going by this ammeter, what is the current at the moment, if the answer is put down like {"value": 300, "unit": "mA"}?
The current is {"value": 0.3, "unit": "mA"}
